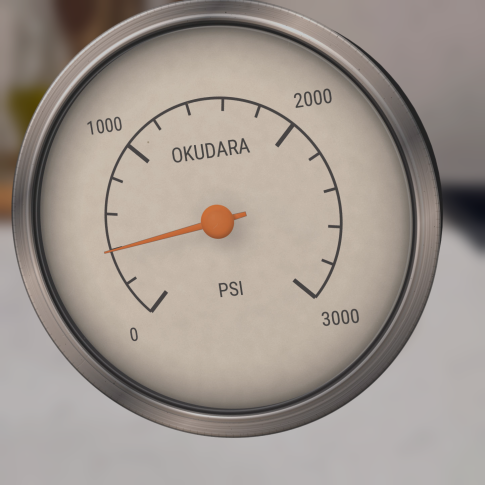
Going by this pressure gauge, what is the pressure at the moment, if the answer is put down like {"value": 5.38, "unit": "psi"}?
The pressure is {"value": 400, "unit": "psi"}
